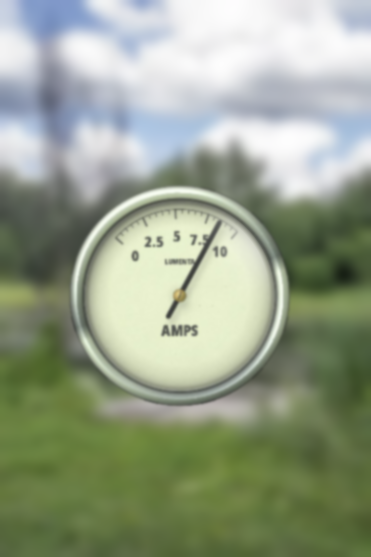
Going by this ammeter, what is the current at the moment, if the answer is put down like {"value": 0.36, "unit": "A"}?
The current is {"value": 8.5, "unit": "A"}
